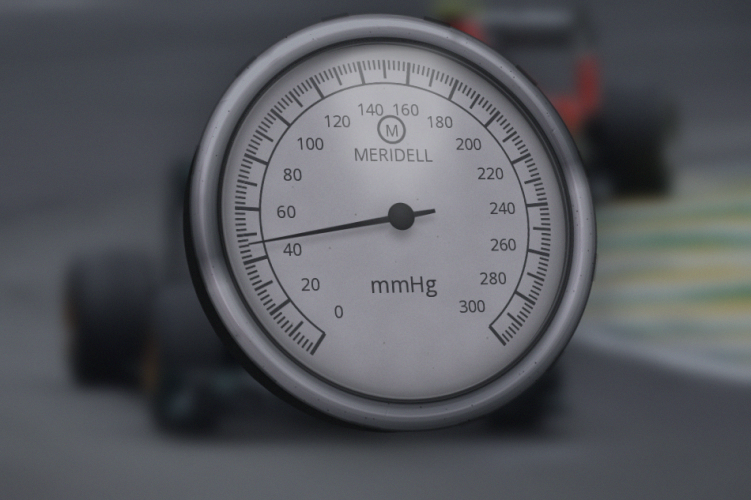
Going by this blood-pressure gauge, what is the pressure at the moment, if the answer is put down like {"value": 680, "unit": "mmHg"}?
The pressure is {"value": 46, "unit": "mmHg"}
